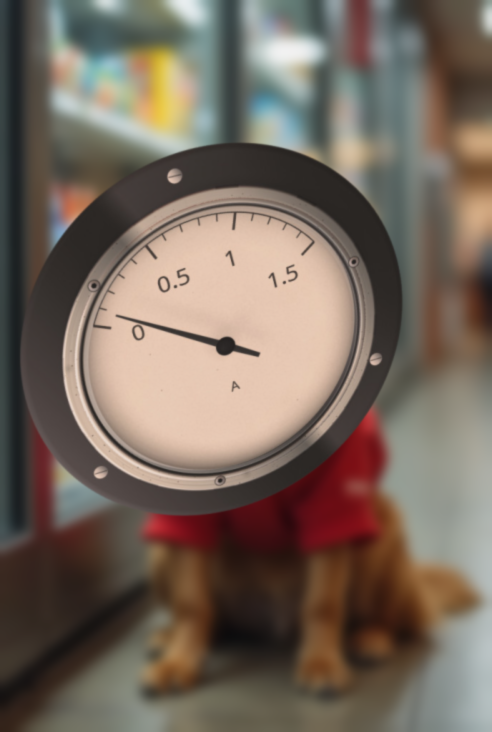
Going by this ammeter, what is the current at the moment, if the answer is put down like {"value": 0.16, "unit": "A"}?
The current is {"value": 0.1, "unit": "A"}
